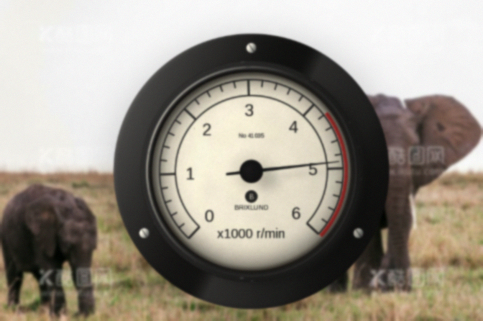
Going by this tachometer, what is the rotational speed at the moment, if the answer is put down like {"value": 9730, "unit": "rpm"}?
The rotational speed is {"value": 4900, "unit": "rpm"}
